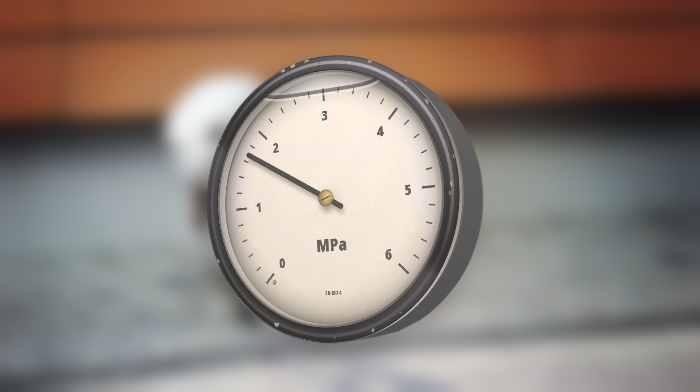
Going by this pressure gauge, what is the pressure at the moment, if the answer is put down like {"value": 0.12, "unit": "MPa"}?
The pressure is {"value": 1.7, "unit": "MPa"}
